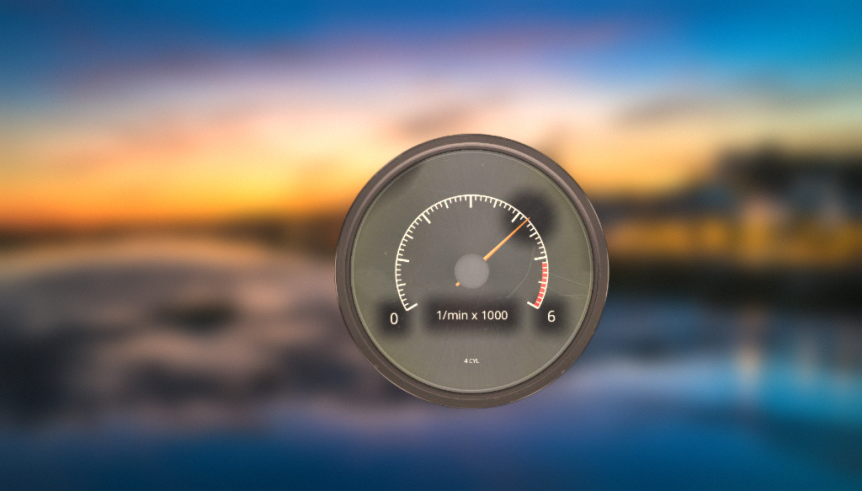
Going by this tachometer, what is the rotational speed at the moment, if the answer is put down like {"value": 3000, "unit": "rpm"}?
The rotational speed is {"value": 4200, "unit": "rpm"}
